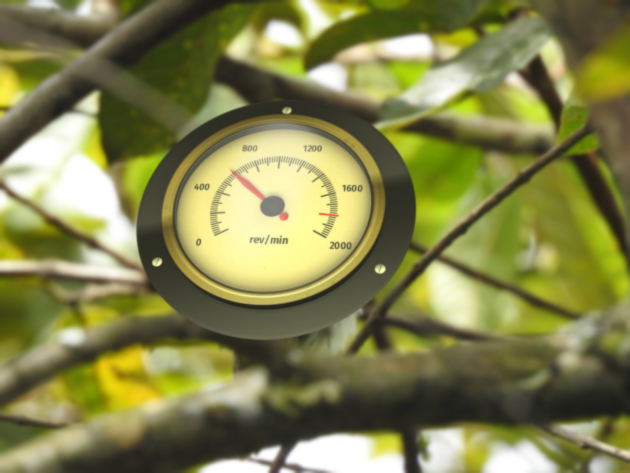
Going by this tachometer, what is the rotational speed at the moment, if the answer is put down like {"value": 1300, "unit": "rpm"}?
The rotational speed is {"value": 600, "unit": "rpm"}
